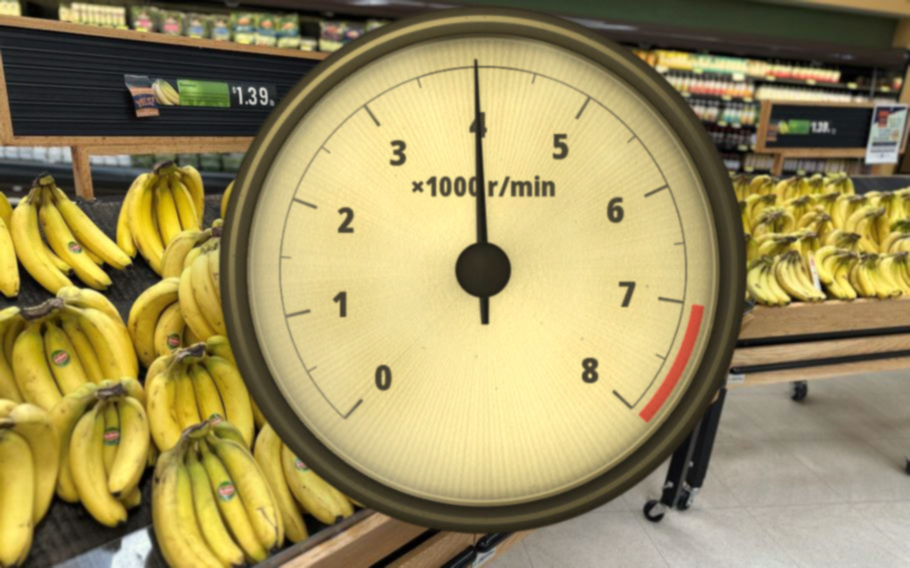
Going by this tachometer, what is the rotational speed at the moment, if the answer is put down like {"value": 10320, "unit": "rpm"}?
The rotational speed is {"value": 4000, "unit": "rpm"}
